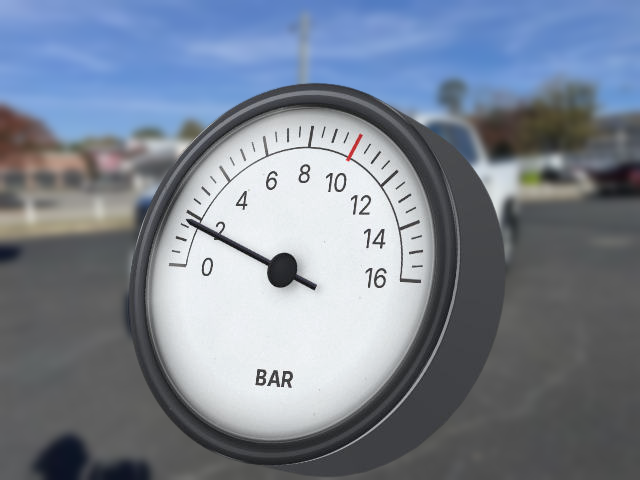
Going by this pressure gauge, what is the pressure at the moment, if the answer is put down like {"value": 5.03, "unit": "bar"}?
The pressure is {"value": 1.75, "unit": "bar"}
